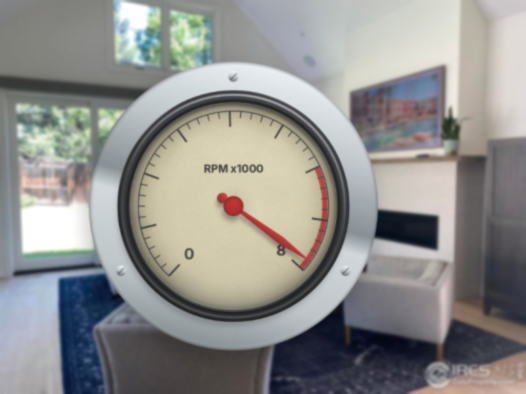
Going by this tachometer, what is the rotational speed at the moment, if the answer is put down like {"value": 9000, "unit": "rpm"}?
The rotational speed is {"value": 7800, "unit": "rpm"}
